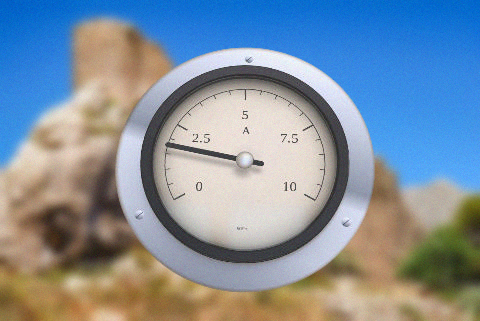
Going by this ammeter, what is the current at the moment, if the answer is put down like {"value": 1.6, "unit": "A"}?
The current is {"value": 1.75, "unit": "A"}
